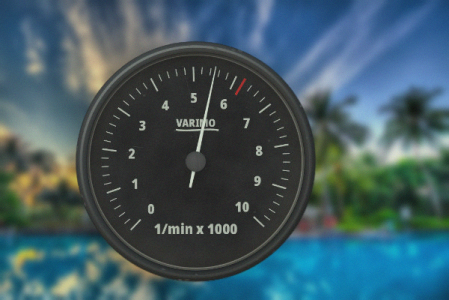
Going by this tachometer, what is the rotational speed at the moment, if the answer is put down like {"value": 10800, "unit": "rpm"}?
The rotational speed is {"value": 5500, "unit": "rpm"}
